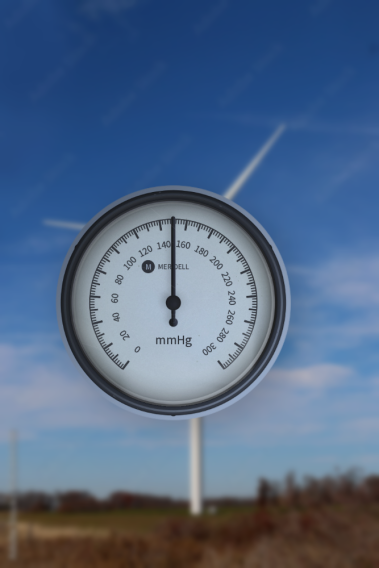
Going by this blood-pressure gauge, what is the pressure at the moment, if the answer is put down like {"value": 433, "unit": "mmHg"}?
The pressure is {"value": 150, "unit": "mmHg"}
